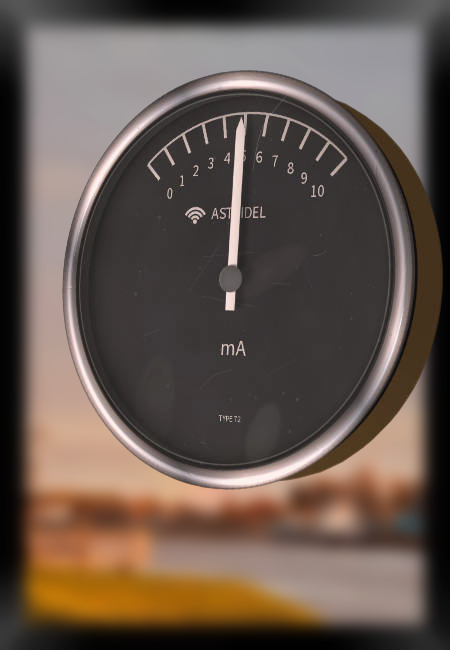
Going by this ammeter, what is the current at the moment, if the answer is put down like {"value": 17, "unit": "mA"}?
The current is {"value": 5, "unit": "mA"}
